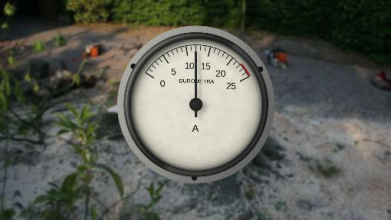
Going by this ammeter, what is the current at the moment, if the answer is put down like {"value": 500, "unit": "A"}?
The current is {"value": 12, "unit": "A"}
